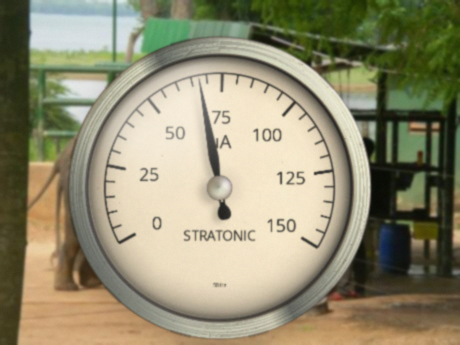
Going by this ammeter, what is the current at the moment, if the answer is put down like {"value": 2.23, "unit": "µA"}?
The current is {"value": 67.5, "unit": "µA"}
